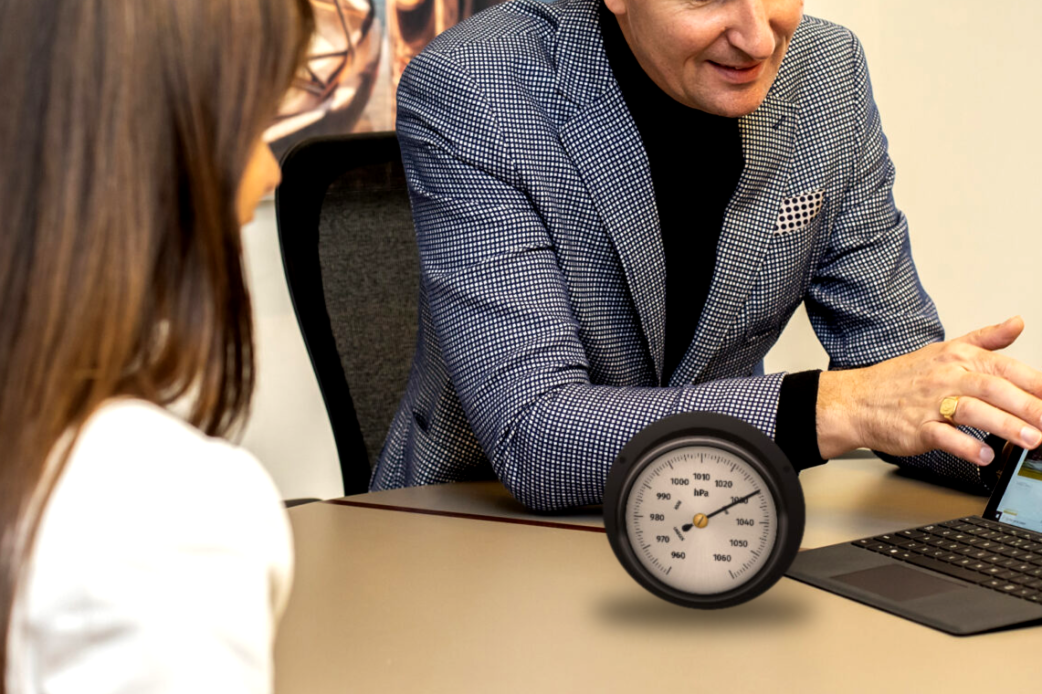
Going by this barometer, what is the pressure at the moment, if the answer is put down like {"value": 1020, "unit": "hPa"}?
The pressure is {"value": 1030, "unit": "hPa"}
